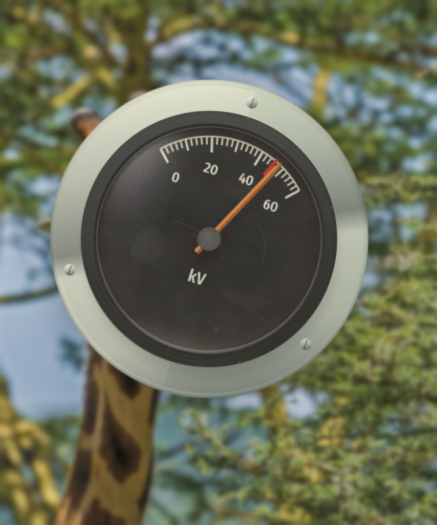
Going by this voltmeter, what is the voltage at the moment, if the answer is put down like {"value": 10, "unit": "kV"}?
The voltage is {"value": 48, "unit": "kV"}
